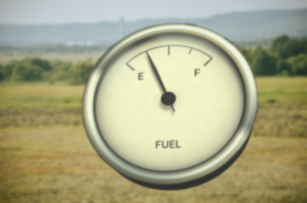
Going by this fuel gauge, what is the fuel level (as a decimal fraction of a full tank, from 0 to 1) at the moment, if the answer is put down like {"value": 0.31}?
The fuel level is {"value": 0.25}
